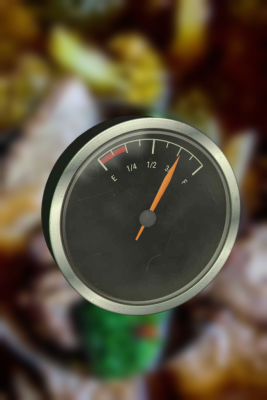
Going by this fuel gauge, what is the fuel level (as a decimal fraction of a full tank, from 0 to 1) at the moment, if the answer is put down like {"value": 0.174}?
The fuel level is {"value": 0.75}
